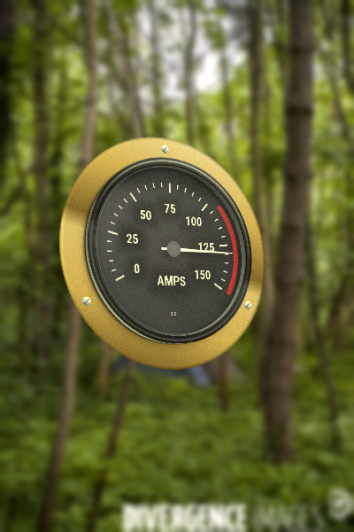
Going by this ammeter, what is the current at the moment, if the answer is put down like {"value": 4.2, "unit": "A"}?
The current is {"value": 130, "unit": "A"}
